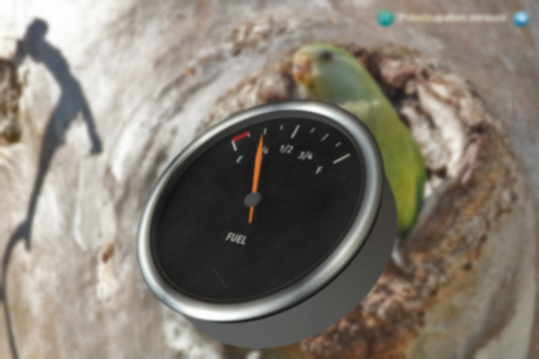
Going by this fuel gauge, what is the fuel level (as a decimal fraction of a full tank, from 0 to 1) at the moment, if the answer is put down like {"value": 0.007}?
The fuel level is {"value": 0.25}
